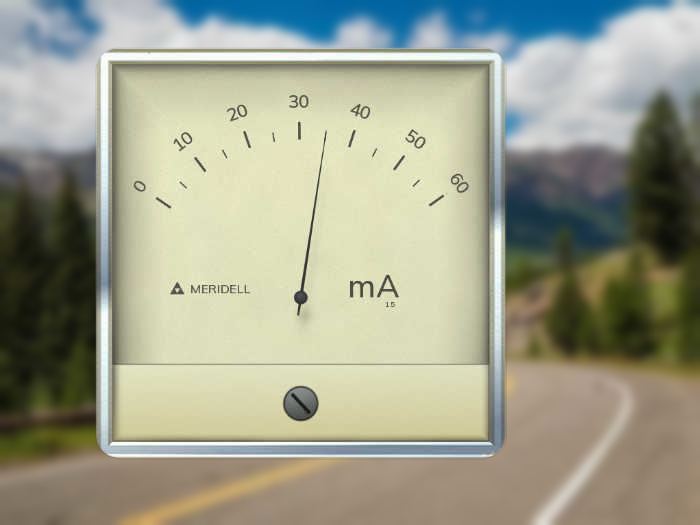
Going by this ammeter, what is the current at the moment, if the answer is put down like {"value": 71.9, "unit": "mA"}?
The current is {"value": 35, "unit": "mA"}
